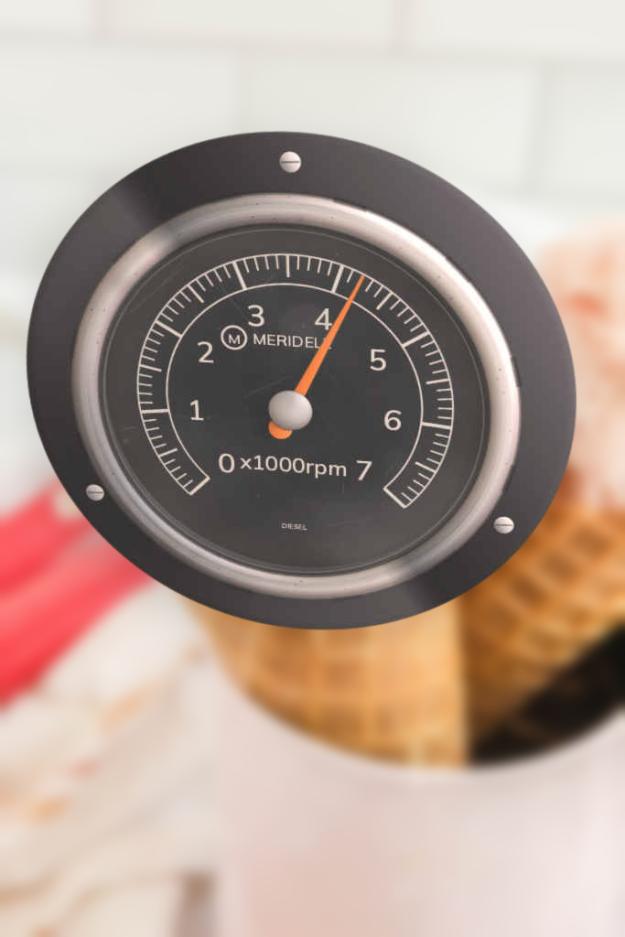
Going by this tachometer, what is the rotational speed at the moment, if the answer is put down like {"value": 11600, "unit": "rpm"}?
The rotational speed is {"value": 4200, "unit": "rpm"}
